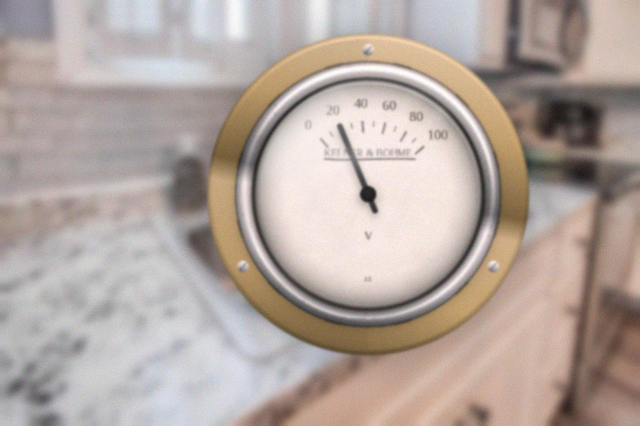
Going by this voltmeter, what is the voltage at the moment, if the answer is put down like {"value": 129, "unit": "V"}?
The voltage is {"value": 20, "unit": "V"}
